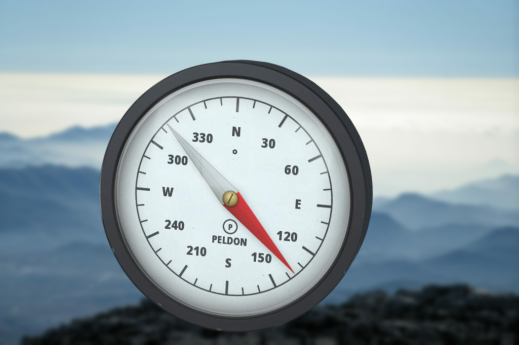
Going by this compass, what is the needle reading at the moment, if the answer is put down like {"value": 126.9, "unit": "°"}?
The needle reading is {"value": 135, "unit": "°"}
